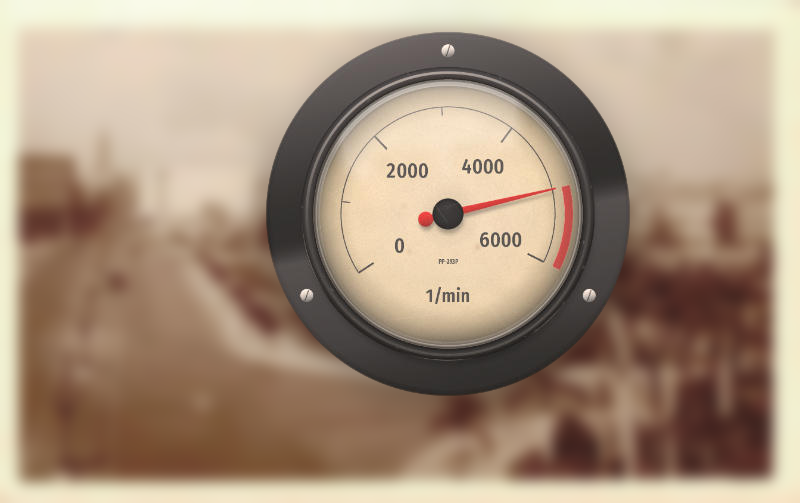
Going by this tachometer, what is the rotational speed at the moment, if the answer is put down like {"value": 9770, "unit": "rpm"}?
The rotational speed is {"value": 5000, "unit": "rpm"}
